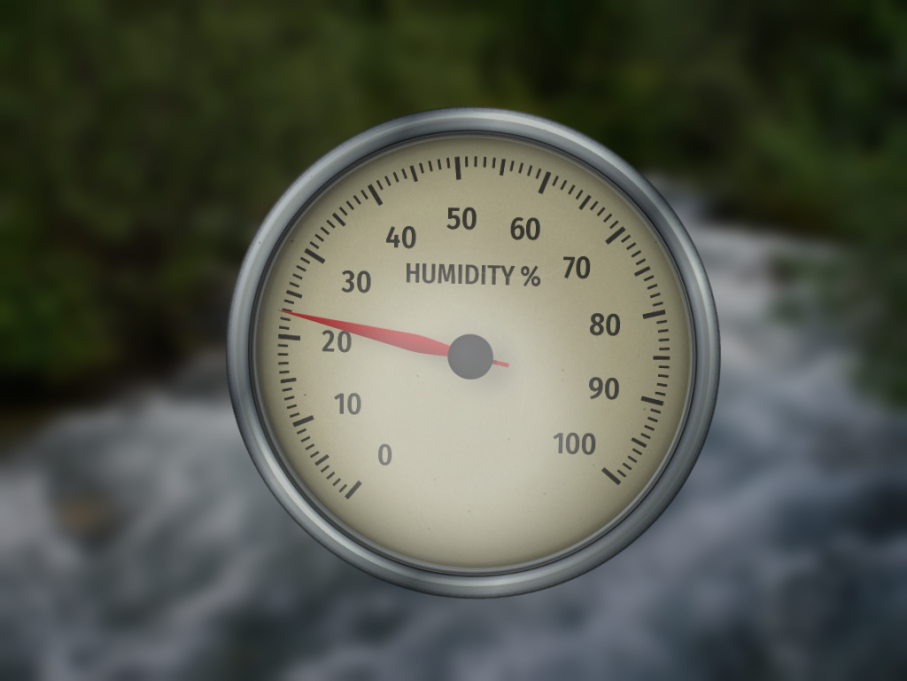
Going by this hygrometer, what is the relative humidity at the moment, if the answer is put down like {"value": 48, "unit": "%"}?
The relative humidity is {"value": 23, "unit": "%"}
